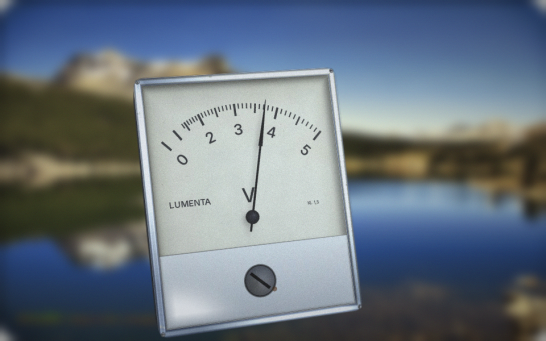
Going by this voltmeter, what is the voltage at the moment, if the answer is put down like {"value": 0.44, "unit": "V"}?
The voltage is {"value": 3.7, "unit": "V"}
